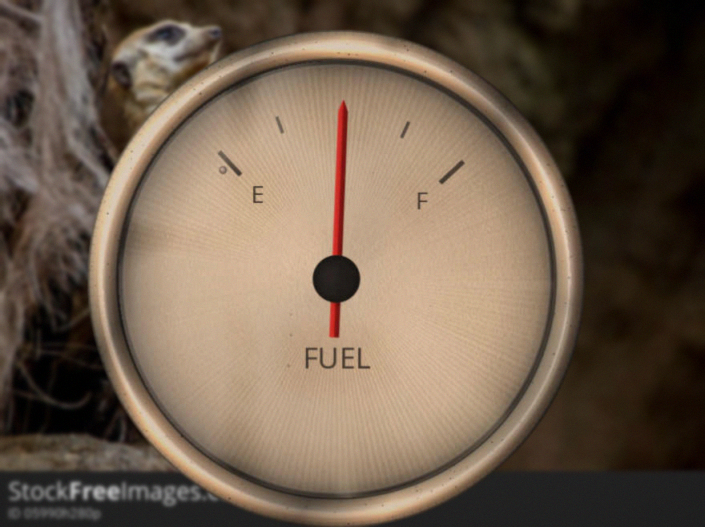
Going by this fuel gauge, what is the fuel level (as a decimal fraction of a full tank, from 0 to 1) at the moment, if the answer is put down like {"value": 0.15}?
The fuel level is {"value": 0.5}
